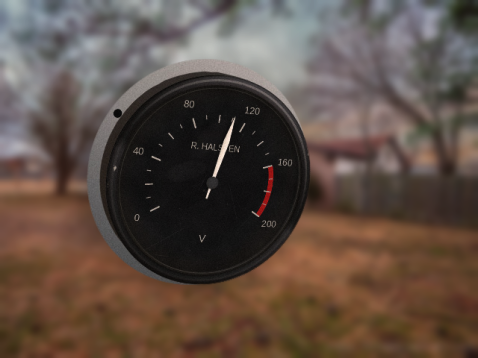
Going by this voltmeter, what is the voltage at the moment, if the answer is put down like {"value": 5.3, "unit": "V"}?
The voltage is {"value": 110, "unit": "V"}
